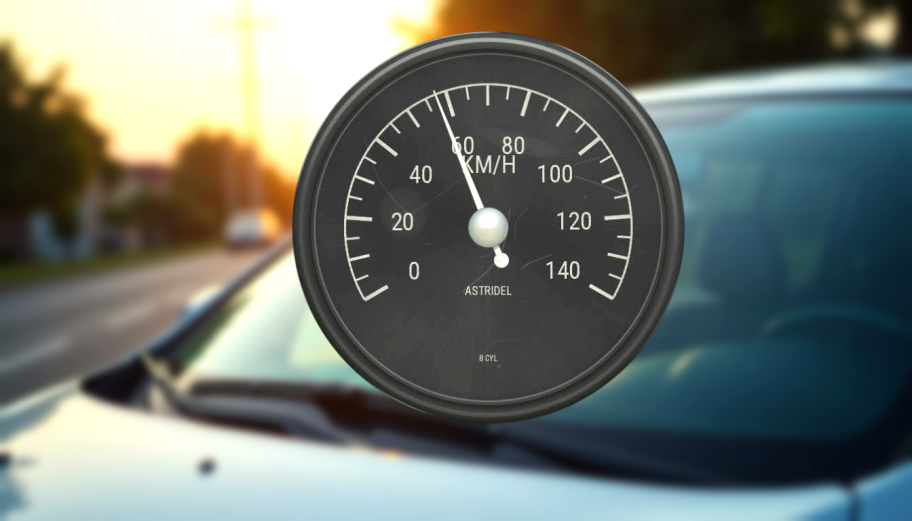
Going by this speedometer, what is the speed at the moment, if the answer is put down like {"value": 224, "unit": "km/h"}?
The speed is {"value": 57.5, "unit": "km/h"}
